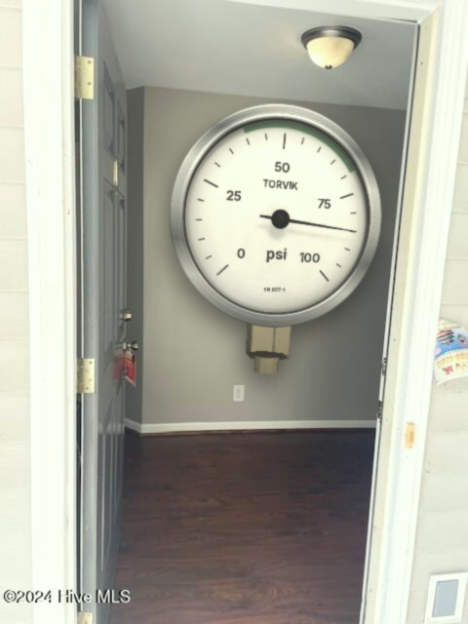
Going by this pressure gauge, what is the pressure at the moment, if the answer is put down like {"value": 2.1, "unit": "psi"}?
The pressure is {"value": 85, "unit": "psi"}
